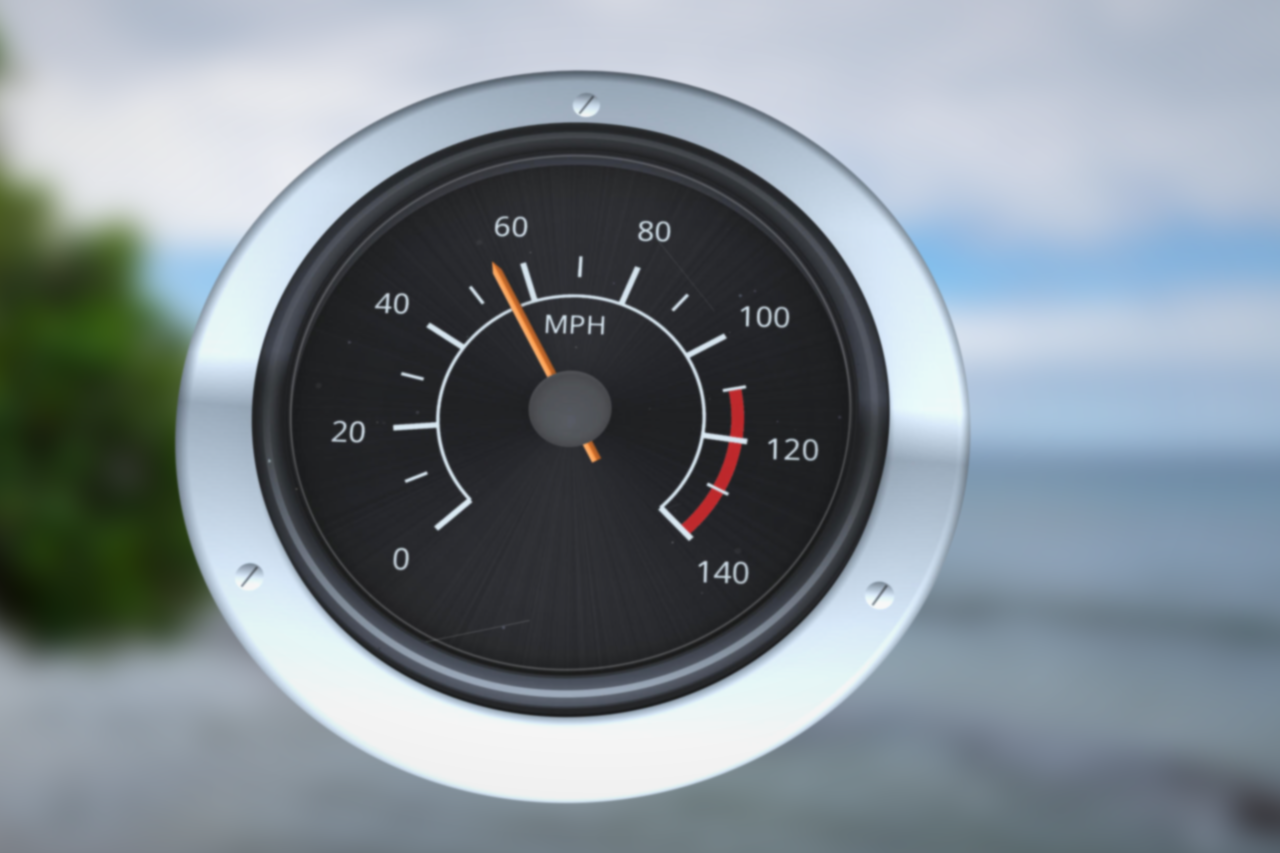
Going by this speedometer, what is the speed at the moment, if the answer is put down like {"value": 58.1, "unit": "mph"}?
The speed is {"value": 55, "unit": "mph"}
